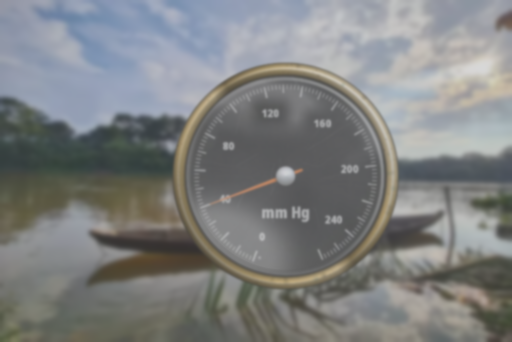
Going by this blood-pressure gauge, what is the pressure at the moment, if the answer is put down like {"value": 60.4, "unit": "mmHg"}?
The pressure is {"value": 40, "unit": "mmHg"}
